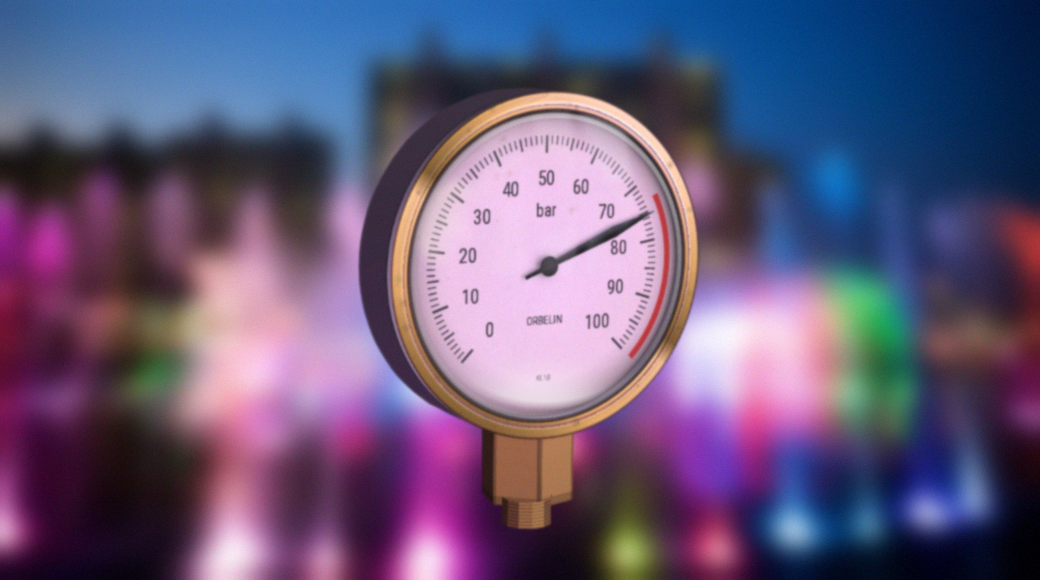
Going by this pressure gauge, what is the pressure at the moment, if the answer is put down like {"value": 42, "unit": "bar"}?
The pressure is {"value": 75, "unit": "bar"}
